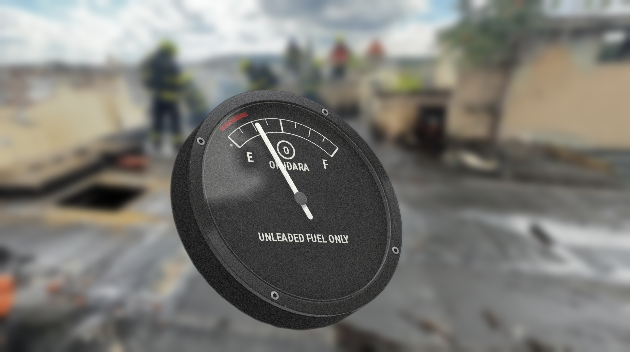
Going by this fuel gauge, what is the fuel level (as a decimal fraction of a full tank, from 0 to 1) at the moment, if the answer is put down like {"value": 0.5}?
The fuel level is {"value": 0.25}
